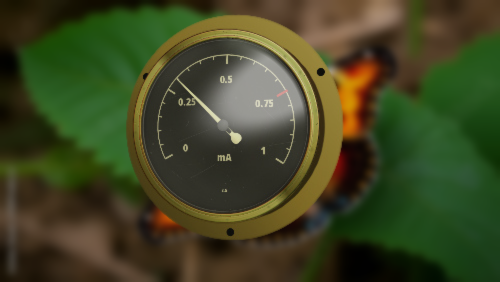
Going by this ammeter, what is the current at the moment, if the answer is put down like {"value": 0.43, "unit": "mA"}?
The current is {"value": 0.3, "unit": "mA"}
